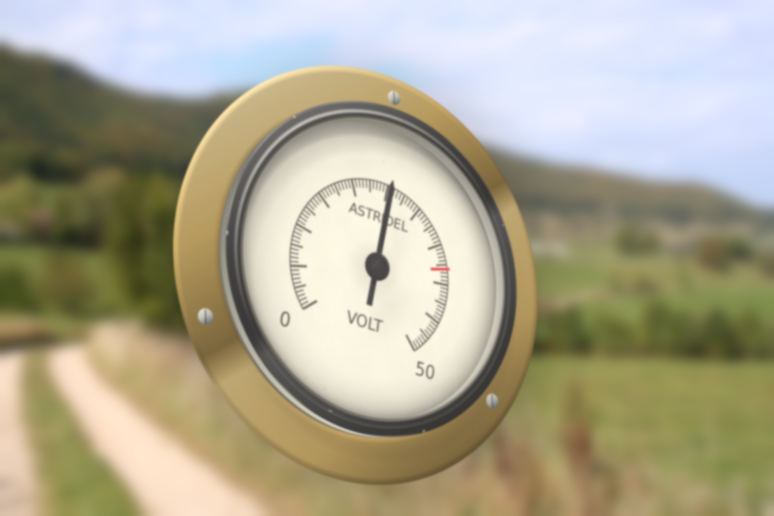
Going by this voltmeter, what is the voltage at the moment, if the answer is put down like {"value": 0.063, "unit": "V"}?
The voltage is {"value": 25, "unit": "V"}
